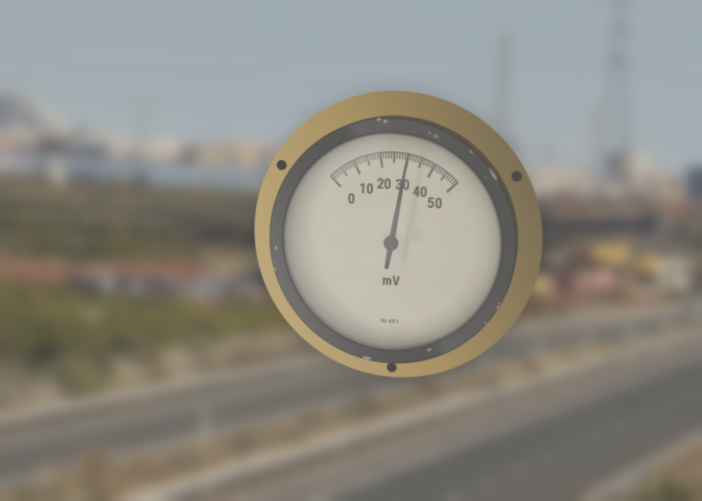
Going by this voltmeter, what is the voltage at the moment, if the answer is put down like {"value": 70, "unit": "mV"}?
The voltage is {"value": 30, "unit": "mV"}
